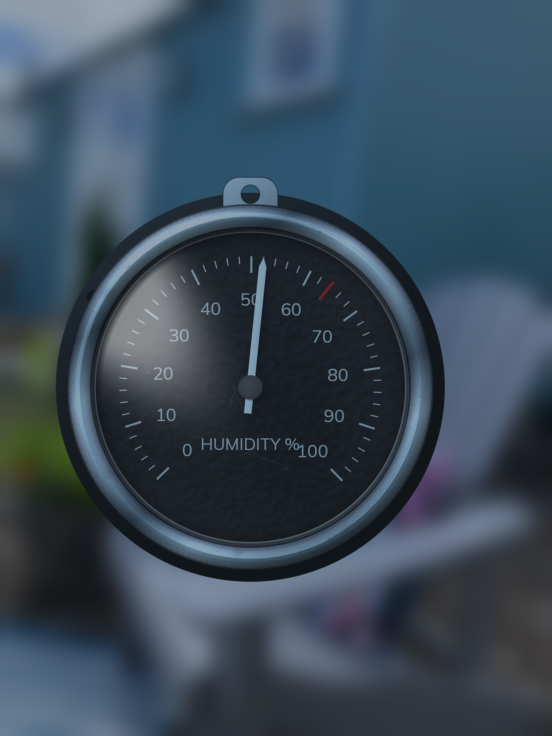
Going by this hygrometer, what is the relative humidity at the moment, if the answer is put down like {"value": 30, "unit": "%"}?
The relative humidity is {"value": 52, "unit": "%"}
